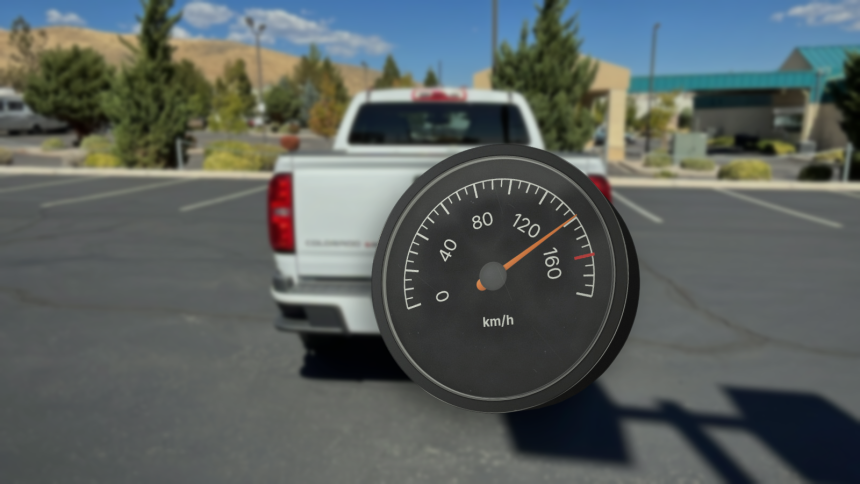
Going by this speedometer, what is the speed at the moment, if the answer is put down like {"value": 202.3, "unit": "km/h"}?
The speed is {"value": 140, "unit": "km/h"}
